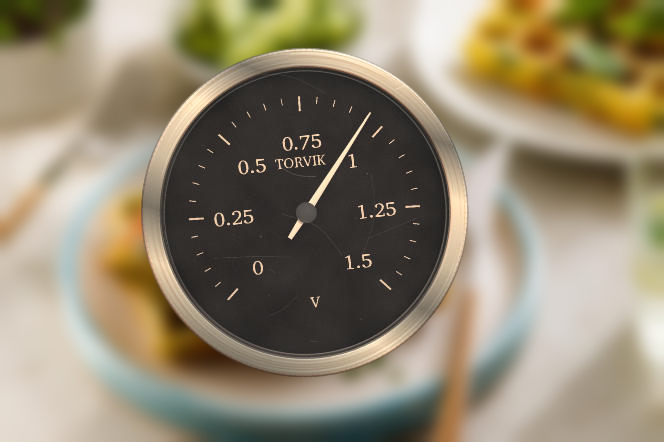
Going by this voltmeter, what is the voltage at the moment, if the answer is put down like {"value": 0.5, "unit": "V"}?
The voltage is {"value": 0.95, "unit": "V"}
